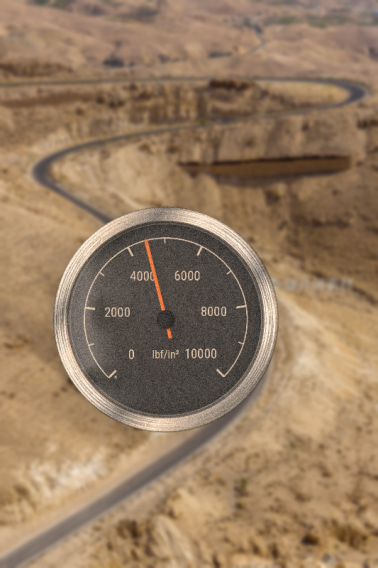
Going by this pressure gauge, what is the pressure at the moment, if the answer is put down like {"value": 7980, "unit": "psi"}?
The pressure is {"value": 4500, "unit": "psi"}
